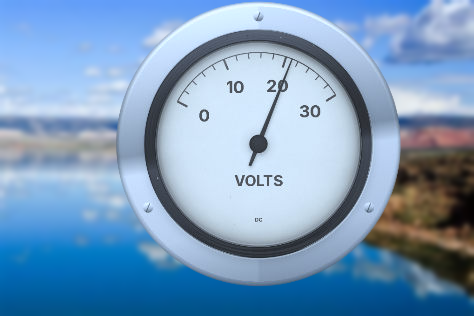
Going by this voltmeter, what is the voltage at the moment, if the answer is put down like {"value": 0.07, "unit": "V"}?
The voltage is {"value": 21, "unit": "V"}
